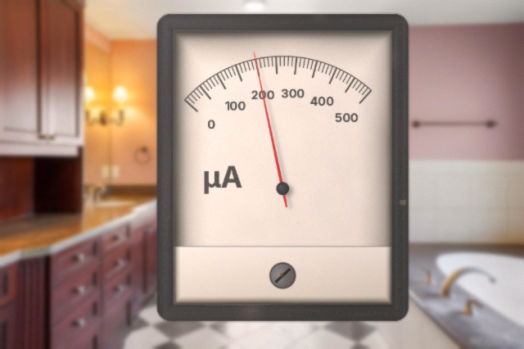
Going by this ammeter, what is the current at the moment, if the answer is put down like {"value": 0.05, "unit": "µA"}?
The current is {"value": 200, "unit": "µA"}
